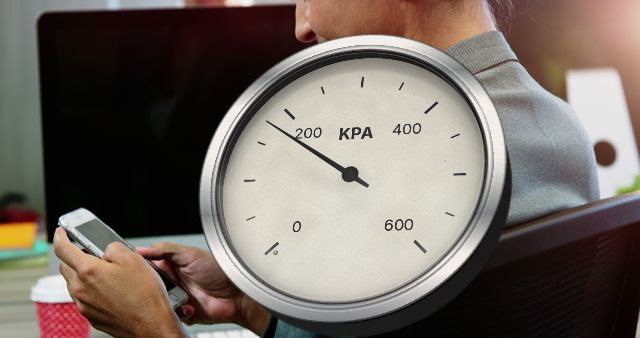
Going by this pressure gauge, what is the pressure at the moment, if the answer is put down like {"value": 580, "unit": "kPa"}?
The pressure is {"value": 175, "unit": "kPa"}
